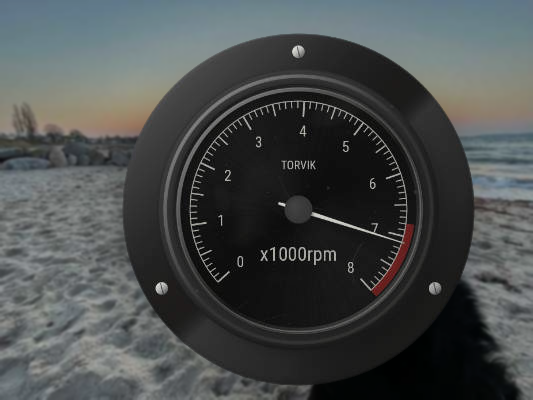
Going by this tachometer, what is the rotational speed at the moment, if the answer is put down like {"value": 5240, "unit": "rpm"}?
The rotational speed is {"value": 7100, "unit": "rpm"}
